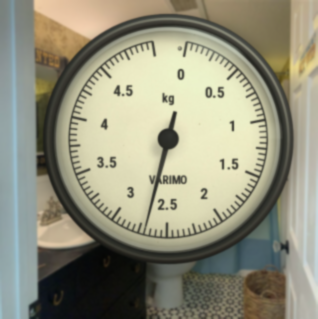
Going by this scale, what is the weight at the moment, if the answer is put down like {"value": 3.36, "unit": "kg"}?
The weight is {"value": 2.7, "unit": "kg"}
